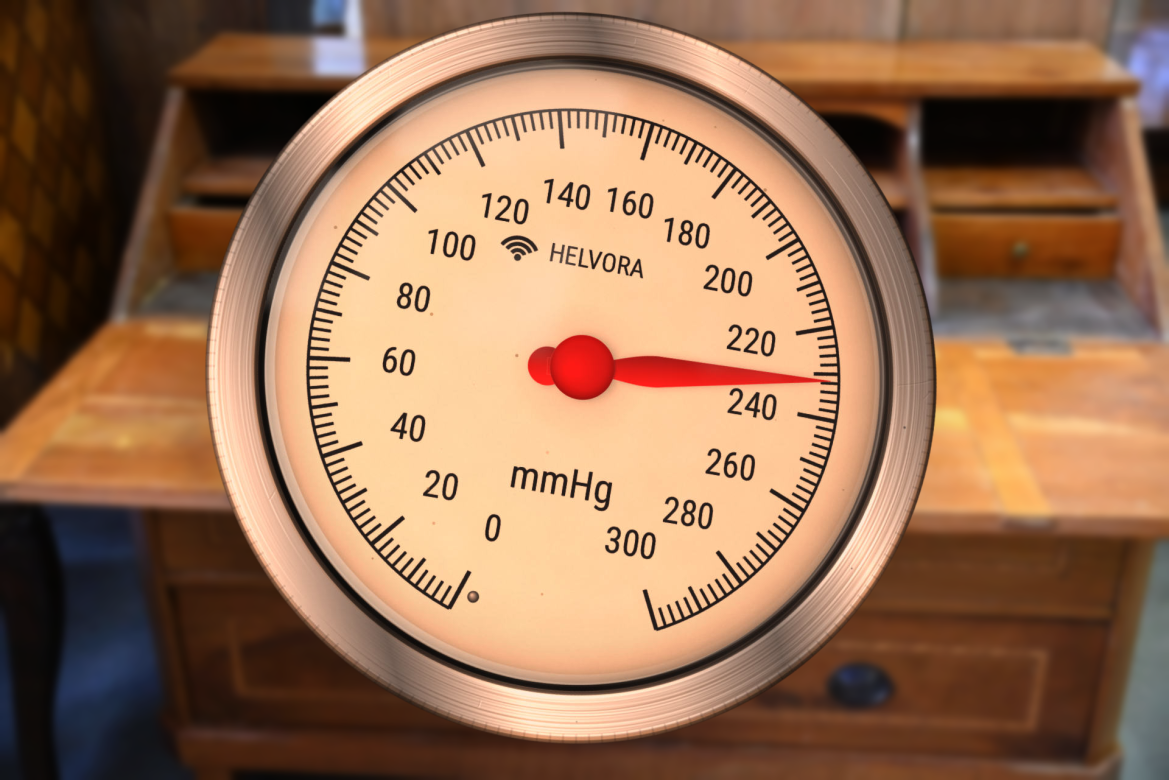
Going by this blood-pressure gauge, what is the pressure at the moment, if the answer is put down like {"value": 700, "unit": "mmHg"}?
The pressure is {"value": 232, "unit": "mmHg"}
